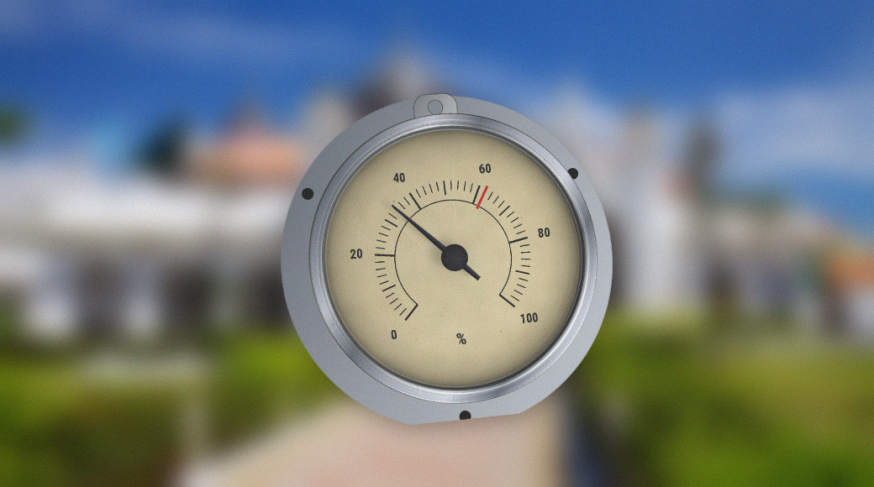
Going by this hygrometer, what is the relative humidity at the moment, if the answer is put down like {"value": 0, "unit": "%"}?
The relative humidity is {"value": 34, "unit": "%"}
